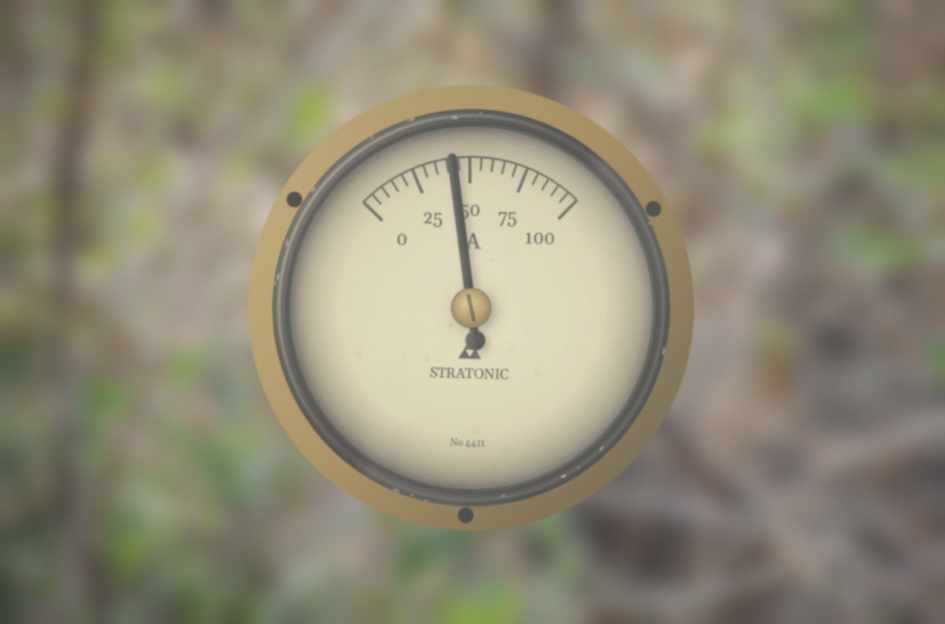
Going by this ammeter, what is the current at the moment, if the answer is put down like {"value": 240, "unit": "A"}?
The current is {"value": 42.5, "unit": "A"}
